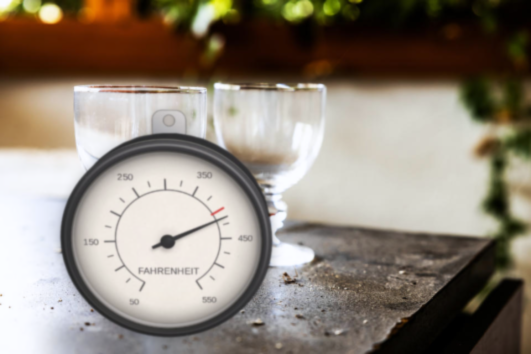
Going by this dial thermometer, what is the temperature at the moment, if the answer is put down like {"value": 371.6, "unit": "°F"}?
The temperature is {"value": 412.5, "unit": "°F"}
